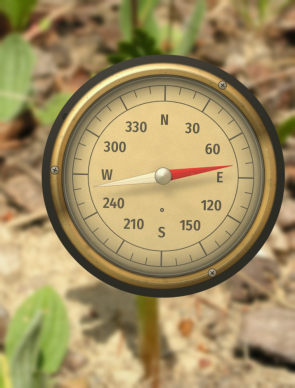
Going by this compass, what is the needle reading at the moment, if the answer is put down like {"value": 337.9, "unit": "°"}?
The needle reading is {"value": 80, "unit": "°"}
